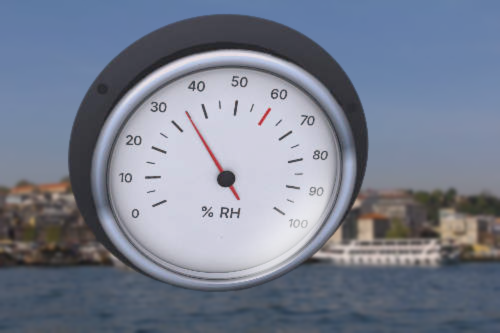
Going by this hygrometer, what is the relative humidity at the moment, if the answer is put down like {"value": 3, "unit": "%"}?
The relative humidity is {"value": 35, "unit": "%"}
